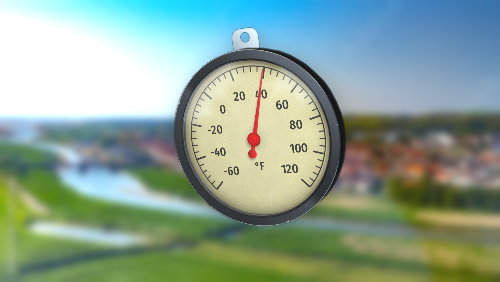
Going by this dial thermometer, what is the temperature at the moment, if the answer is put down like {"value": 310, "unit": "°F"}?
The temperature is {"value": 40, "unit": "°F"}
